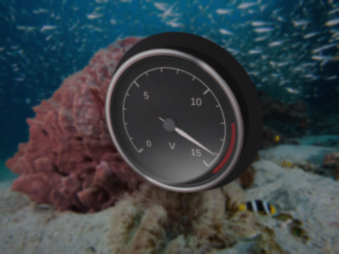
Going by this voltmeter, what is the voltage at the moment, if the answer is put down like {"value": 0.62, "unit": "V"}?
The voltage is {"value": 14, "unit": "V"}
